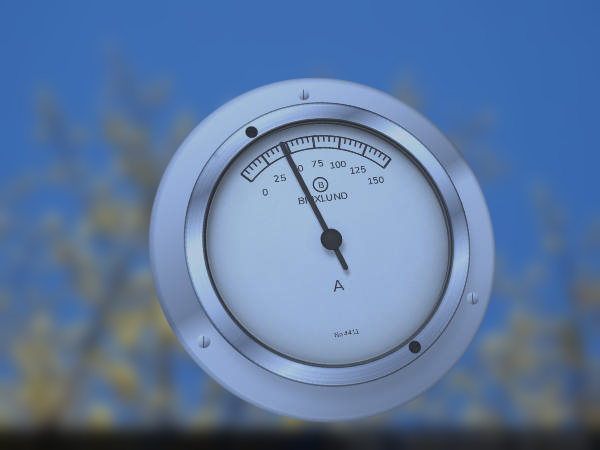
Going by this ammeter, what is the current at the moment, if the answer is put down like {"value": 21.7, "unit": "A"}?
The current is {"value": 45, "unit": "A"}
